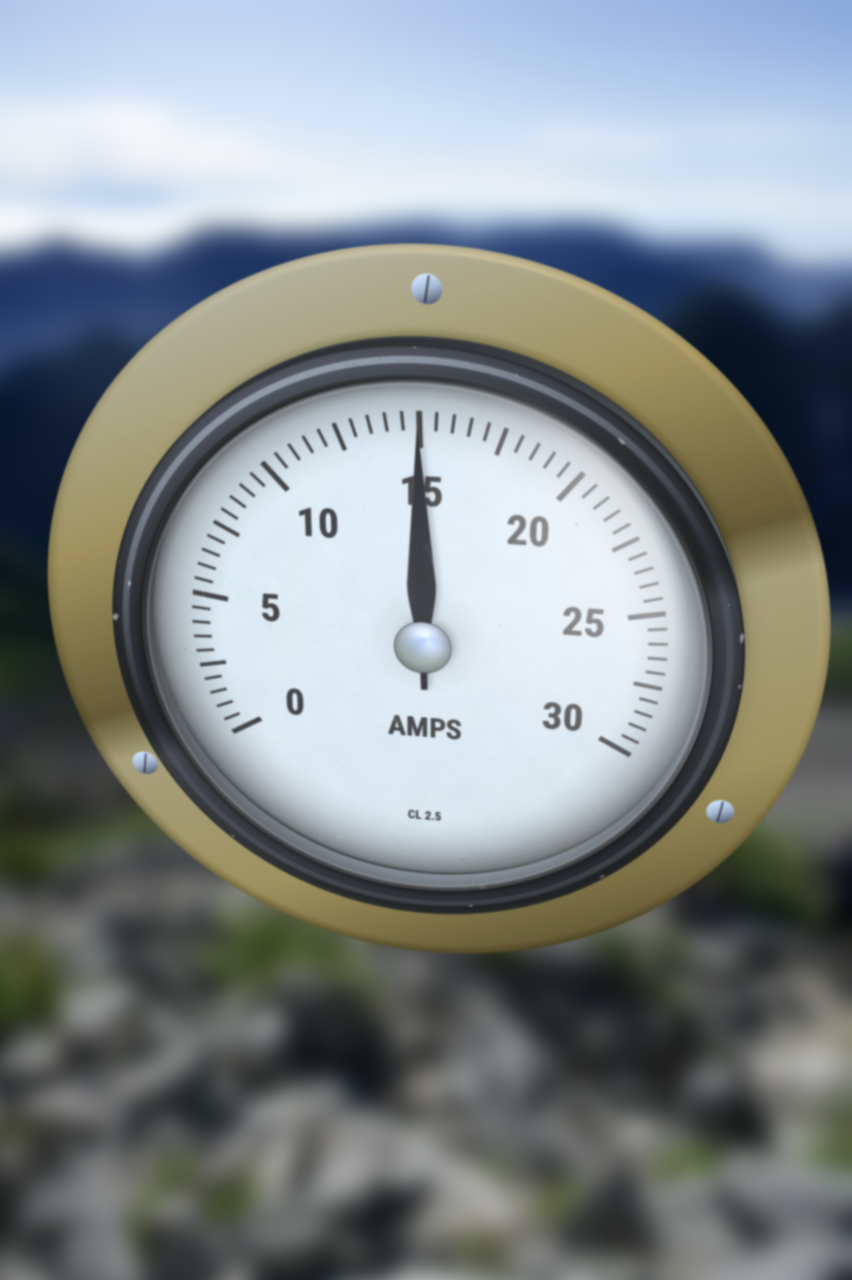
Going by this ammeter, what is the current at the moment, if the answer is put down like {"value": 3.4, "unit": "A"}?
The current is {"value": 15, "unit": "A"}
